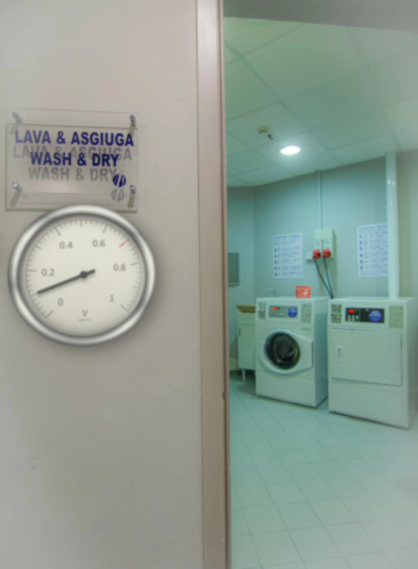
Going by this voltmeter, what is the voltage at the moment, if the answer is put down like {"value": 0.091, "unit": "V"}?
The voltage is {"value": 0.1, "unit": "V"}
